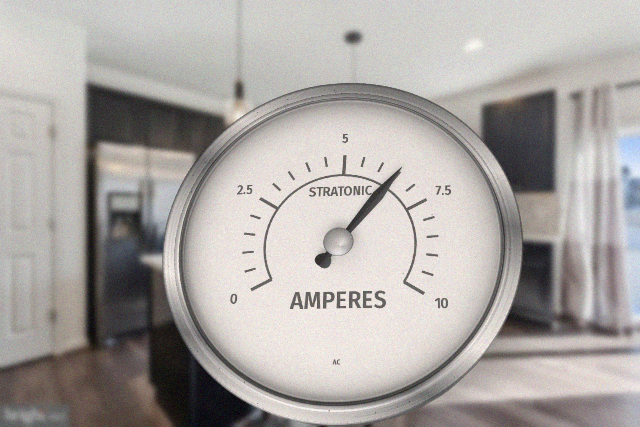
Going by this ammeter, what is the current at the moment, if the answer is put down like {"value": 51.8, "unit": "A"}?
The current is {"value": 6.5, "unit": "A"}
